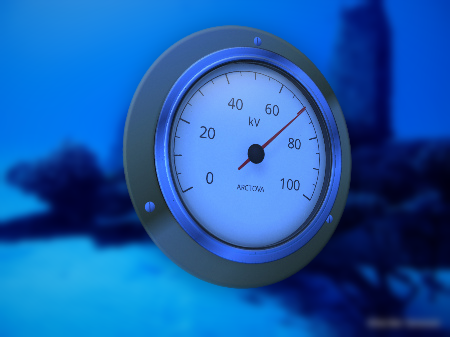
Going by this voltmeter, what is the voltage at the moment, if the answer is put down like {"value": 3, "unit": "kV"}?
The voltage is {"value": 70, "unit": "kV"}
